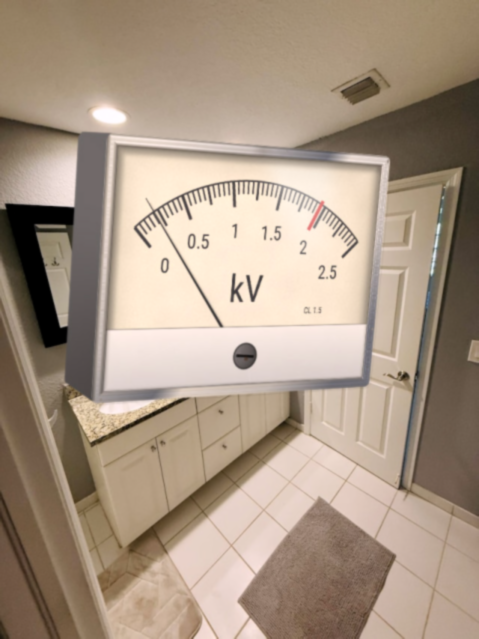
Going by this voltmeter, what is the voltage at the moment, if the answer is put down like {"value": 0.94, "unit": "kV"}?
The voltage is {"value": 0.2, "unit": "kV"}
